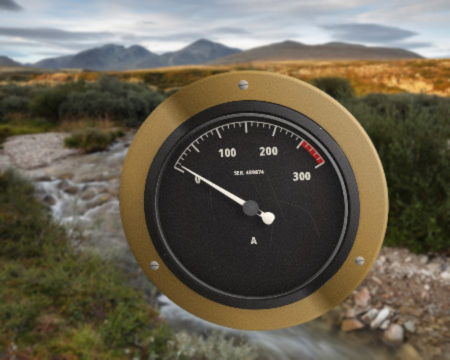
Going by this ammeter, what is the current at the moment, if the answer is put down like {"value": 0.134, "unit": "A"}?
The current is {"value": 10, "unit": "A"}
